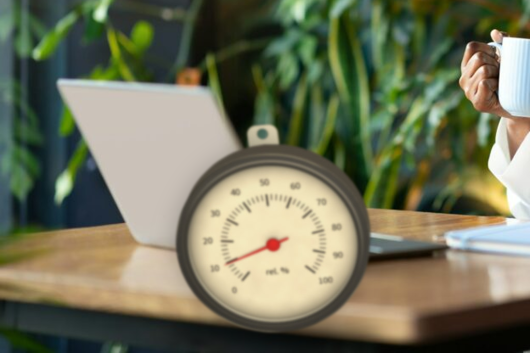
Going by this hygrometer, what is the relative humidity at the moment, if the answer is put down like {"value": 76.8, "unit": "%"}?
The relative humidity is {"value": 10, "unit": "%"}
